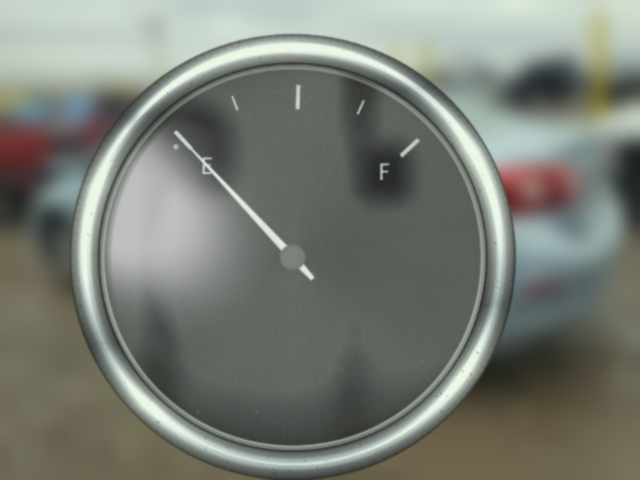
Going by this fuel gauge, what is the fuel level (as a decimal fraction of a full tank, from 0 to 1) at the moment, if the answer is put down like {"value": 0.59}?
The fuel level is {"value": 0}
